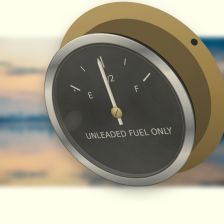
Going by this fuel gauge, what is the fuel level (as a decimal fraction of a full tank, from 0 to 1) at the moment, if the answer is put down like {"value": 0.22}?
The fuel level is {"value": 0.5}
